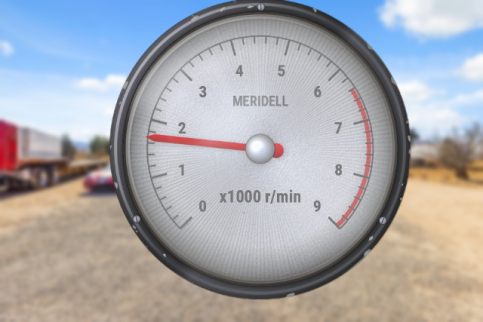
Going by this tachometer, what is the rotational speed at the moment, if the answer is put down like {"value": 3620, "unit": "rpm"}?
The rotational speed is {"value": 1700, "unit": "rpm"}
